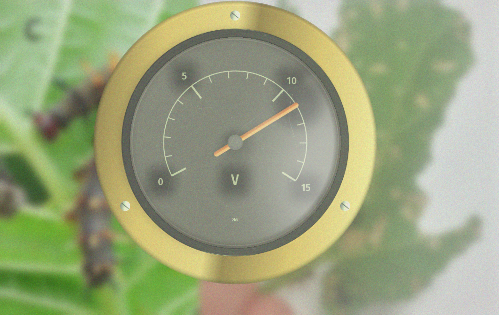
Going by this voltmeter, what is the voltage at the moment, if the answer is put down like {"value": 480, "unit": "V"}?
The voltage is {"value": 11, "unit": "V"}
